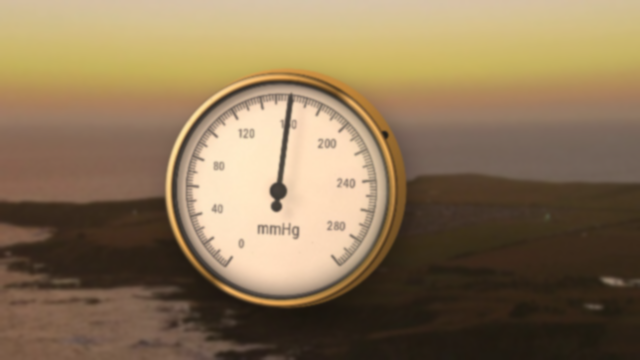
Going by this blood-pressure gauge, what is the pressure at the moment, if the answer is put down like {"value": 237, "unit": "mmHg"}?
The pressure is {"value": 160, "unit": "mmHg"}
